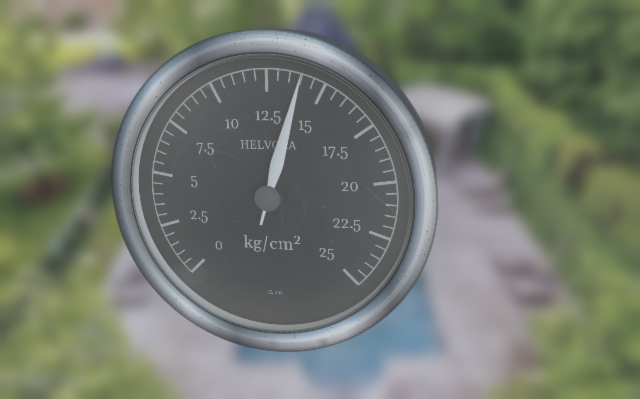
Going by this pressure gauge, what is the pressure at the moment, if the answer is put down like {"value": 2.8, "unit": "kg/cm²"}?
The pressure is {"value": 14, "unit": "kg/cm²"}
